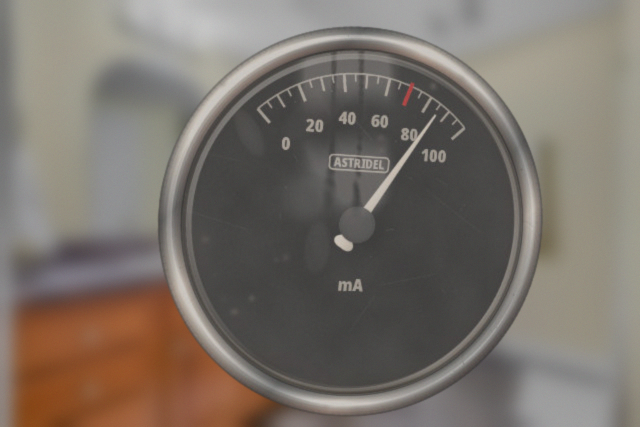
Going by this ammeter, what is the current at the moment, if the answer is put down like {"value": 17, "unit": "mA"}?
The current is {"value": 85, "unit": "mA"}
